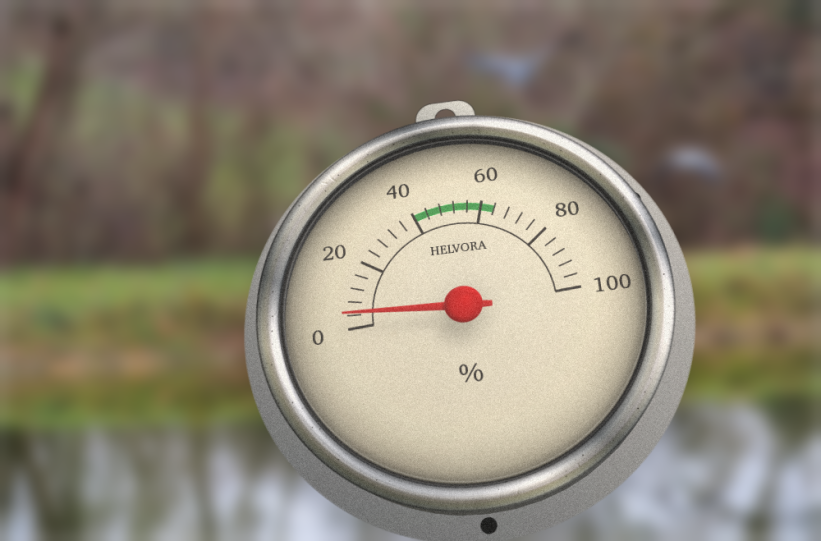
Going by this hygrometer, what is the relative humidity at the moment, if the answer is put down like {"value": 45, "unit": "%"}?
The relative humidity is {"value": 4, "unit": "%"}
